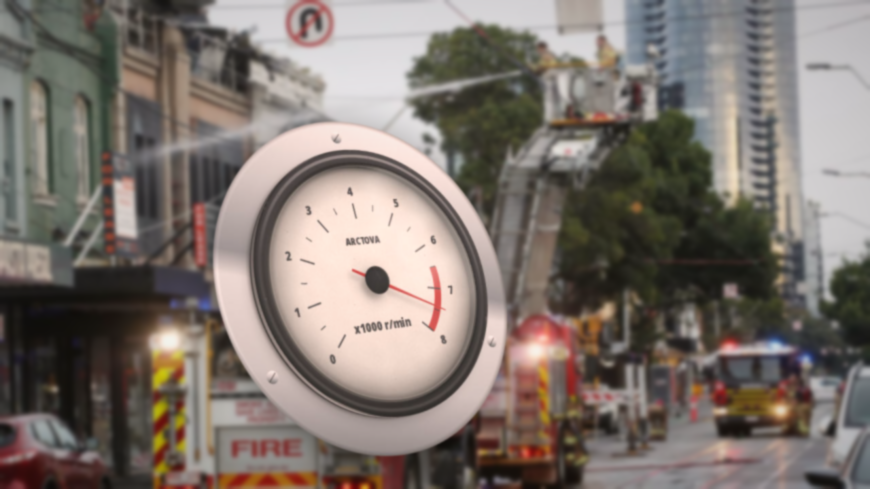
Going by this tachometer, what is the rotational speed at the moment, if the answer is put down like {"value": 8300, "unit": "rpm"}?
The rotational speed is {"value": 7500, "unit": "rpm"}
